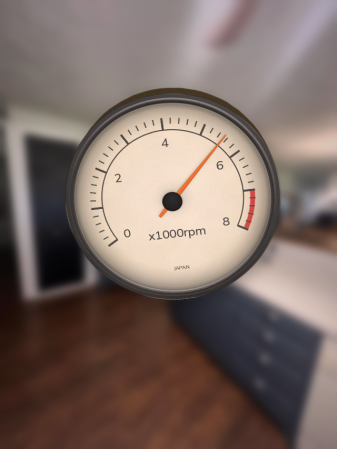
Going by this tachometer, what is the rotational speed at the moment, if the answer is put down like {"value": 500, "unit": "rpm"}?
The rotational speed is {"value": 5500, "unit": "rpm"}
